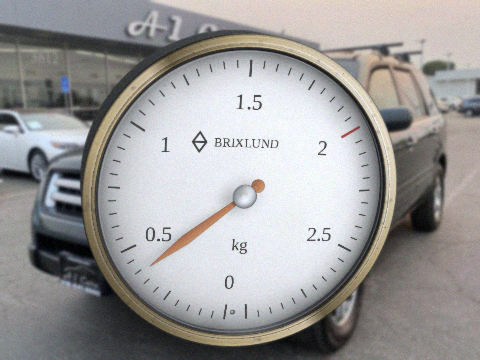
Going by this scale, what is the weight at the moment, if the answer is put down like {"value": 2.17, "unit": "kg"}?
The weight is {"value": 0.4, "unit": "kg"}
